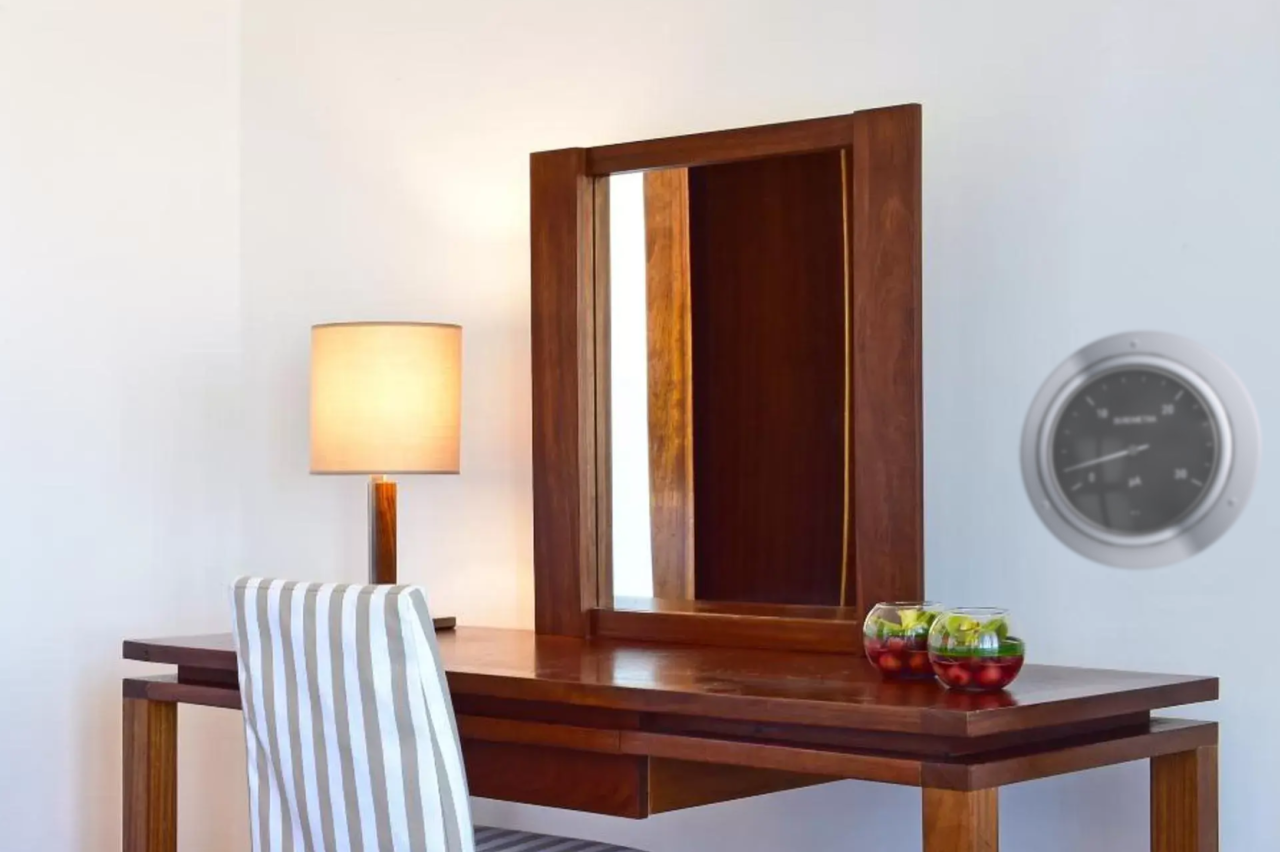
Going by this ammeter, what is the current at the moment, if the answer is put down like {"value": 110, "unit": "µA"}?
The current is {"value": 2, "unit": "µA"}
